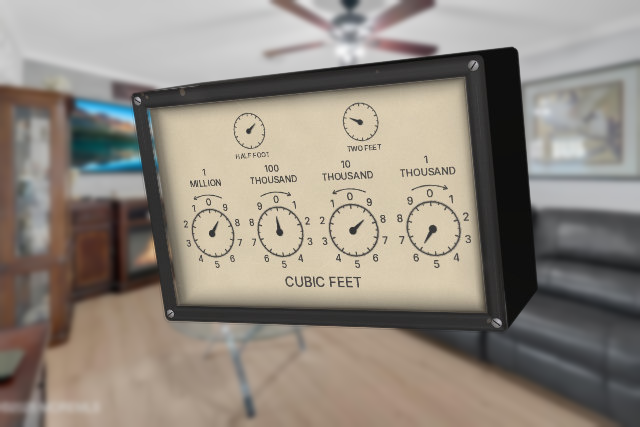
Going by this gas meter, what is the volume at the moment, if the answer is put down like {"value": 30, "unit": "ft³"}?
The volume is {"value": 898600, "unit": "ft³"}
